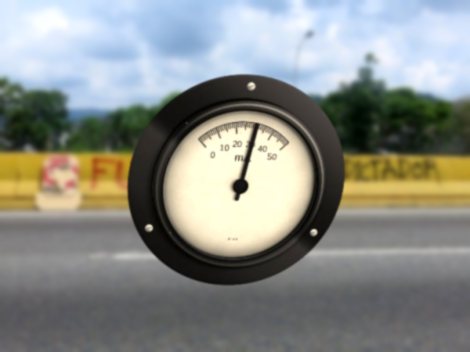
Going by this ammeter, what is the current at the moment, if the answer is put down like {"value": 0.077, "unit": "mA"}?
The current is {"value": 30, "unit": "mA"}
